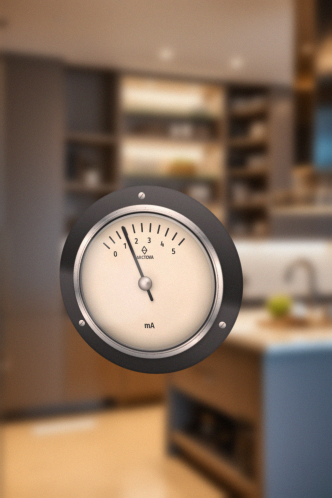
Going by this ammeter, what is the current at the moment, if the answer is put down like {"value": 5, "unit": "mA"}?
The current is {"value": 1.5, "unit": "mA"}
